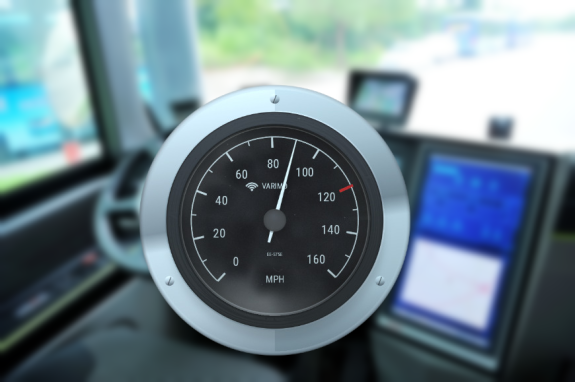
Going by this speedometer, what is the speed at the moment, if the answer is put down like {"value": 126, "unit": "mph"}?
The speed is {"value": 90, "unit": "mph"}
